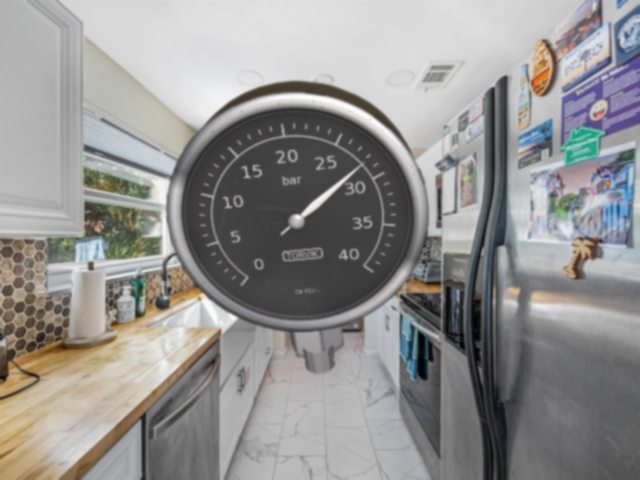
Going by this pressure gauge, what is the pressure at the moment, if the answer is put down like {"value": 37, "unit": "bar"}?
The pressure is {"value": 28, "unit": "bar"}
